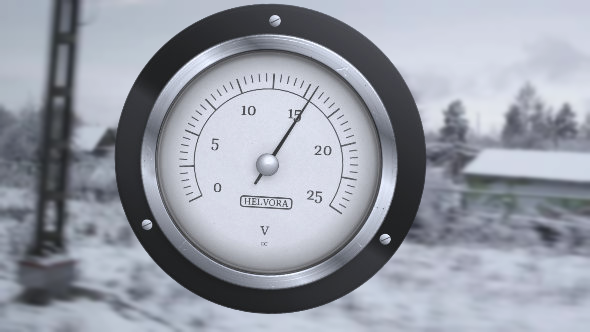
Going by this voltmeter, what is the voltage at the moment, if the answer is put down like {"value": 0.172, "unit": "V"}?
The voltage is {"value": 15.5, "unit": "V"}
